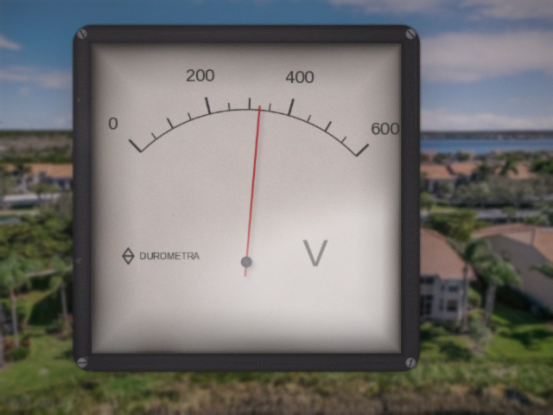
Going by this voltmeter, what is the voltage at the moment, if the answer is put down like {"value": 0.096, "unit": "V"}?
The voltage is {"value": 325, "unit": "V"}
